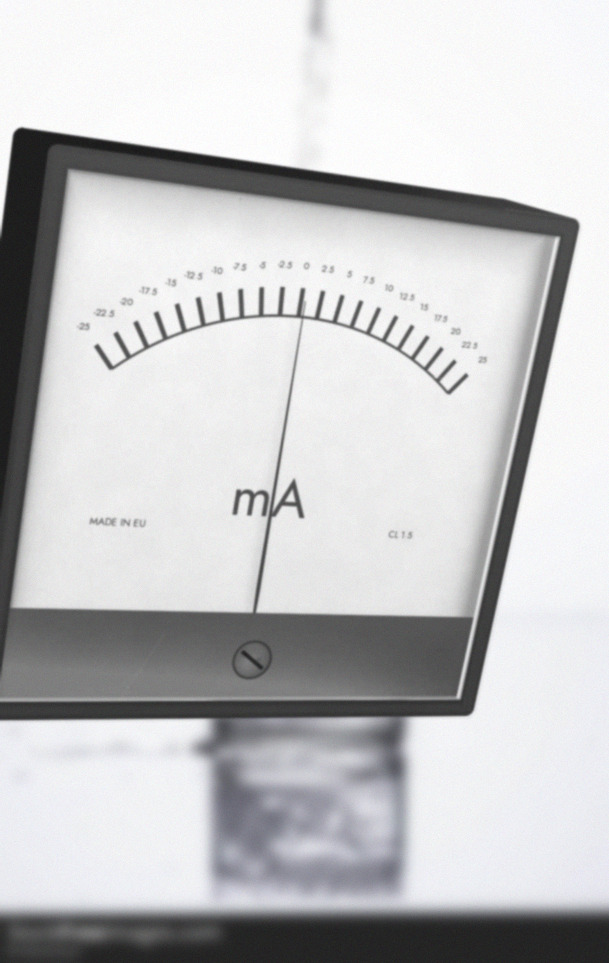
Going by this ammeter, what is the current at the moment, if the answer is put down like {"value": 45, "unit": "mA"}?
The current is {"value": 0, "unit": "mA"}
